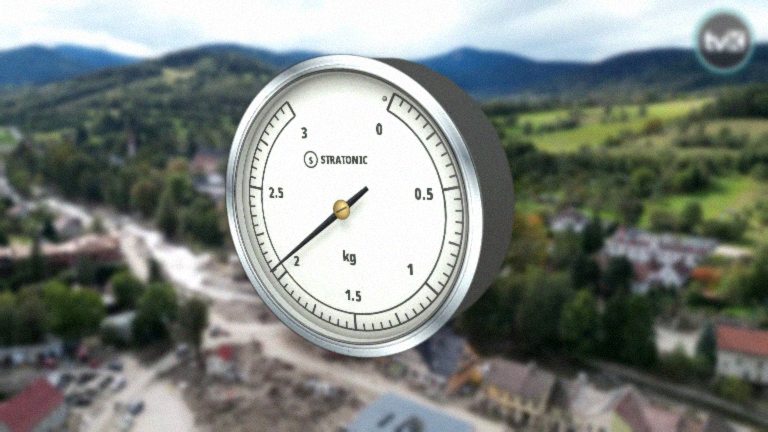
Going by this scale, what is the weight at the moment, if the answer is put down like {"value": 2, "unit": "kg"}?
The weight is {"value": 2.05, "unit": "kg"}
